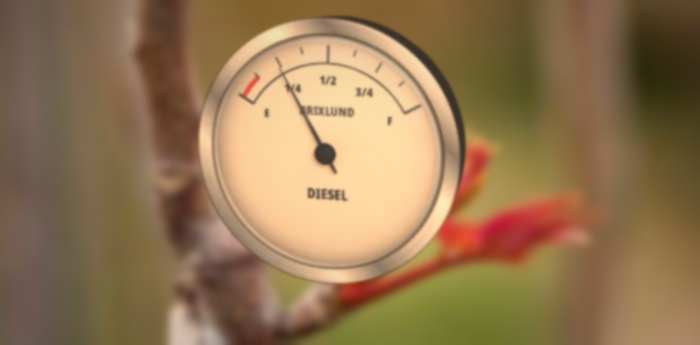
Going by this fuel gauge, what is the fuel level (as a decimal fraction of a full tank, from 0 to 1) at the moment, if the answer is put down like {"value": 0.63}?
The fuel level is {"value": 0.25}
